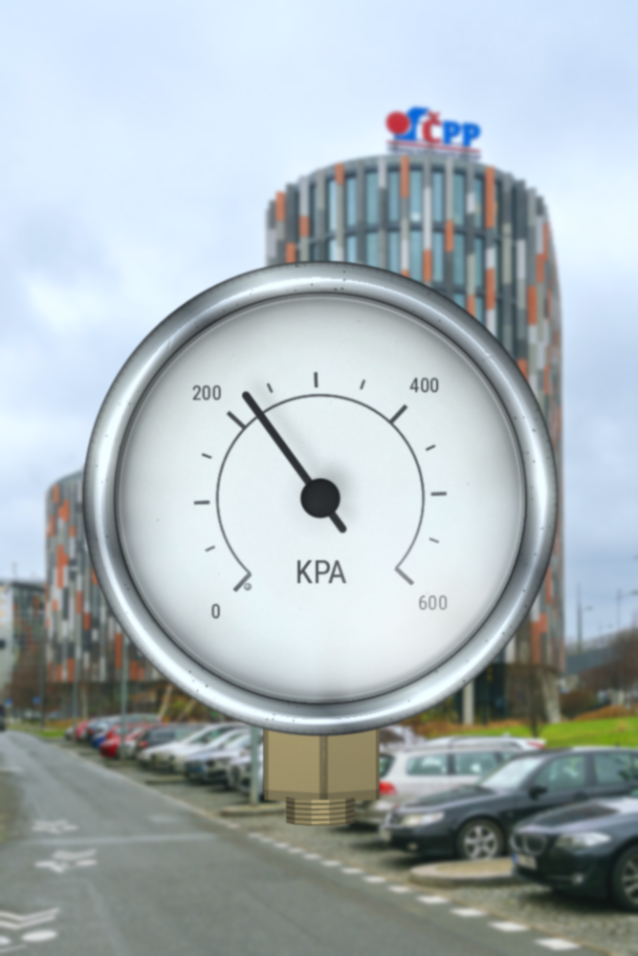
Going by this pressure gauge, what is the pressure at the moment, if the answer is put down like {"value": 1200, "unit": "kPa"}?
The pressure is {"value": 225, "unit": "kPa"}
